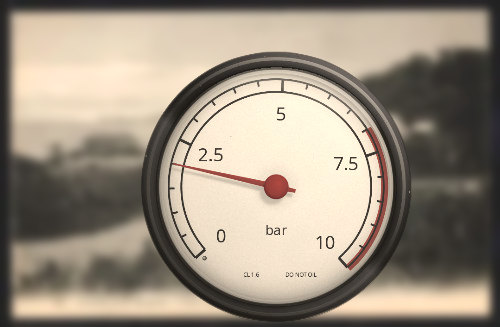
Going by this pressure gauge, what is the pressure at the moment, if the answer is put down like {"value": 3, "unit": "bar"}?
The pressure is {"value": 2, "unit": "bar"}
